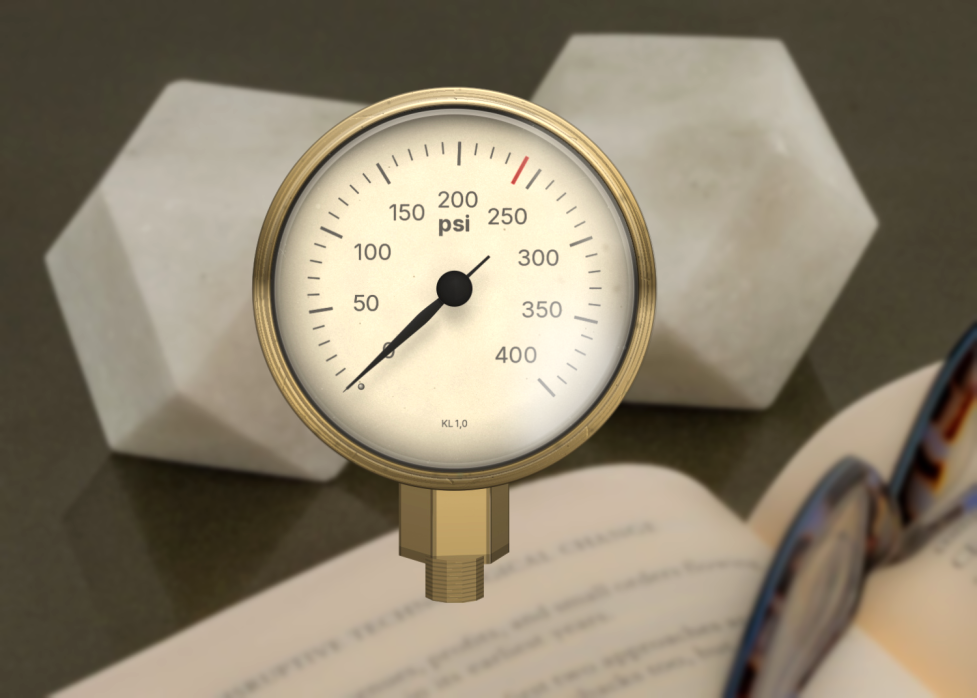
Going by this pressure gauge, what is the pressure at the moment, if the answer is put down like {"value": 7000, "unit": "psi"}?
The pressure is {"value": 0, "unit": "psi"}
